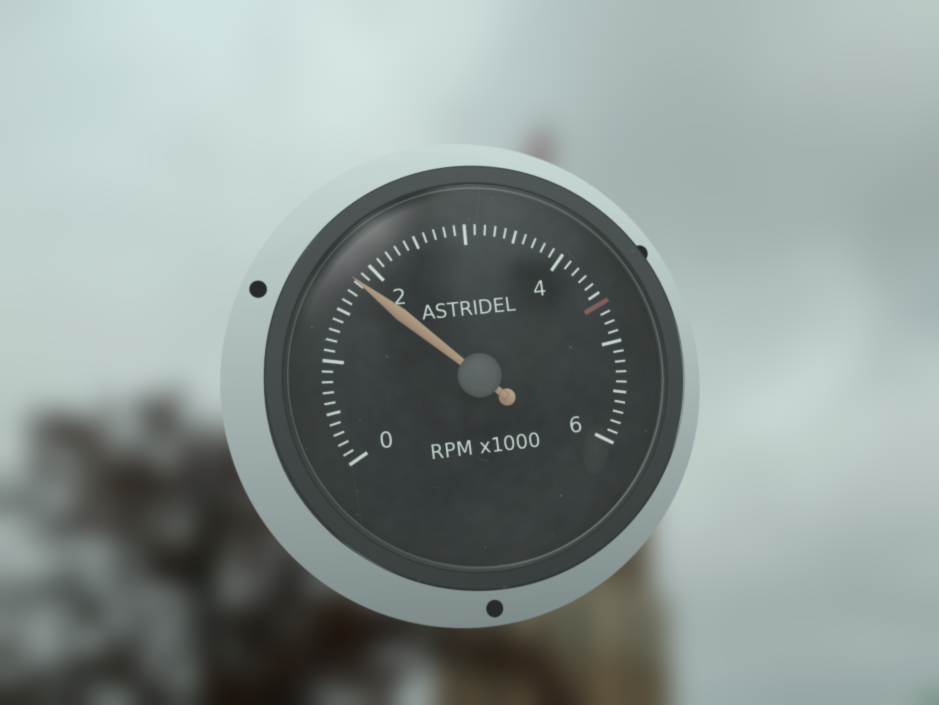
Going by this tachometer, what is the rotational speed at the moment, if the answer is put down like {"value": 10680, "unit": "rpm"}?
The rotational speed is {"value": 1800, "unit": "rpm"}
